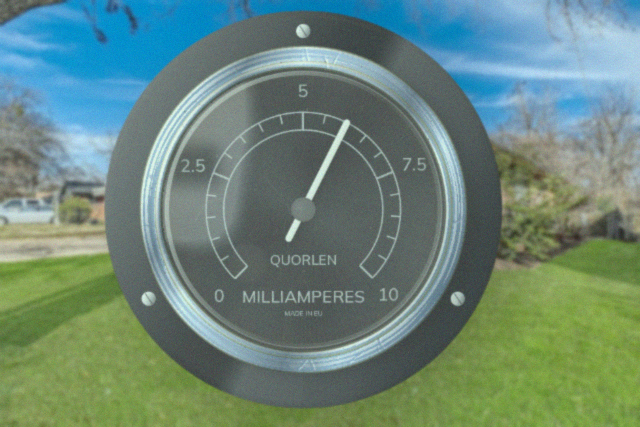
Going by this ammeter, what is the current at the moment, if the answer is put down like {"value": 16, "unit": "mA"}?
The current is {"value": 6, "unit": "mA"}
